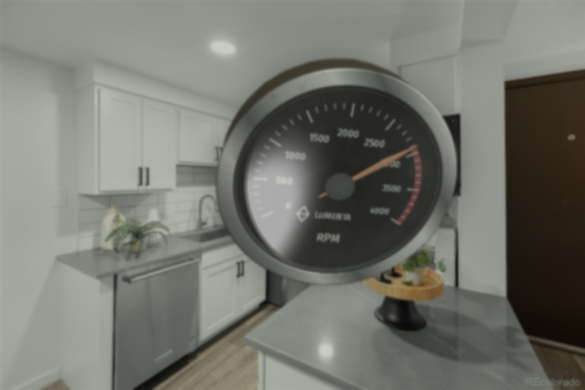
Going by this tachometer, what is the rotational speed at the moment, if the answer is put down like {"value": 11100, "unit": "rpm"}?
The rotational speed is {"value": 2900, "unit": "rpm"}
